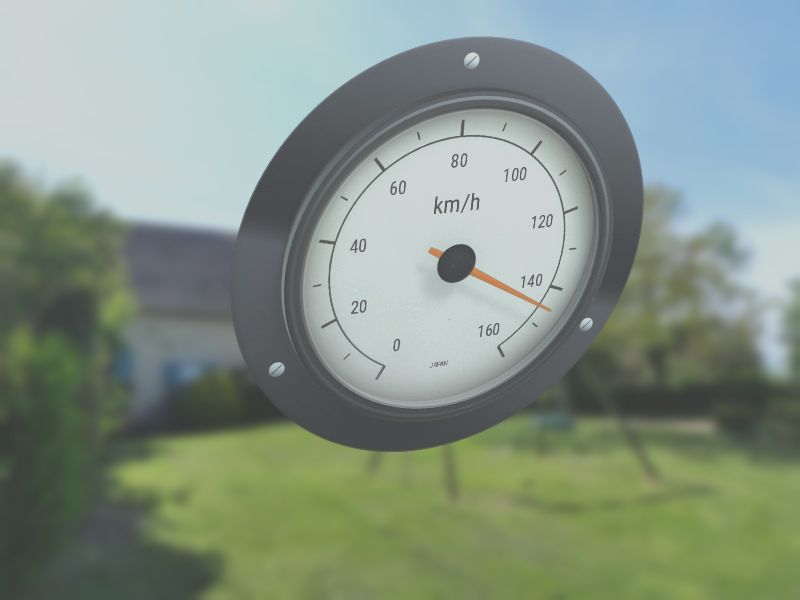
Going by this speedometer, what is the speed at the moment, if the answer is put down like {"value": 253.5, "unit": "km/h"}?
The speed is {"value": 145, "unit": "km/h"}
